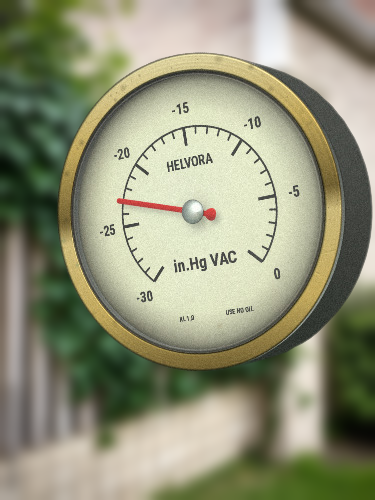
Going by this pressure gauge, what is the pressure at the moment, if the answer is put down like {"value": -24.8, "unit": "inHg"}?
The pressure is {"value": -23, "unit": "inHg"}
